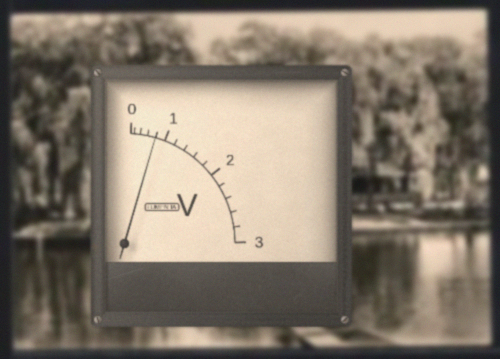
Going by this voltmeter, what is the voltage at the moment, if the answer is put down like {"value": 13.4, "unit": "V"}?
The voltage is {"value": 0.8, "unit": "V"}
